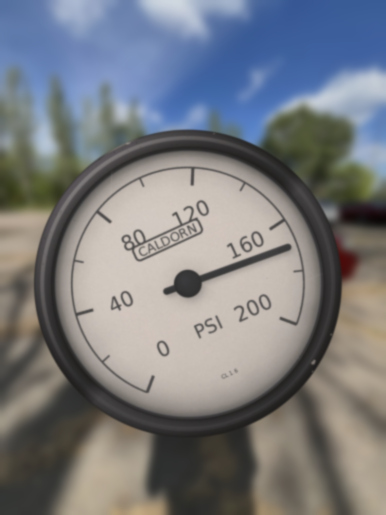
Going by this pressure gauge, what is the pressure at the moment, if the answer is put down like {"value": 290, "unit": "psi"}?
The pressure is {"value": 170, "unit": "psi"}
